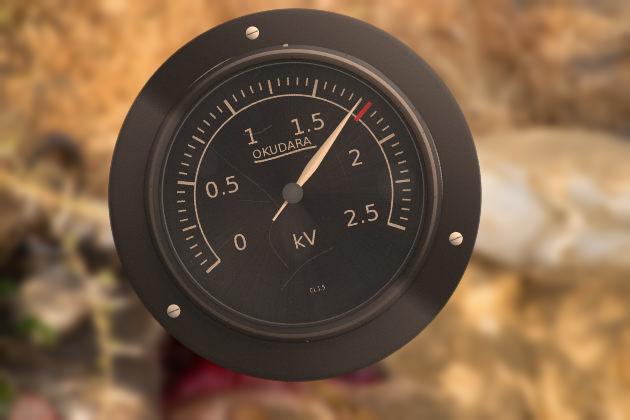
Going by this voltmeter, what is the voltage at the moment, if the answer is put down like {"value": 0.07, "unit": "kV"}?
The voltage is {"value": 1.75, "unit": "kV"}
